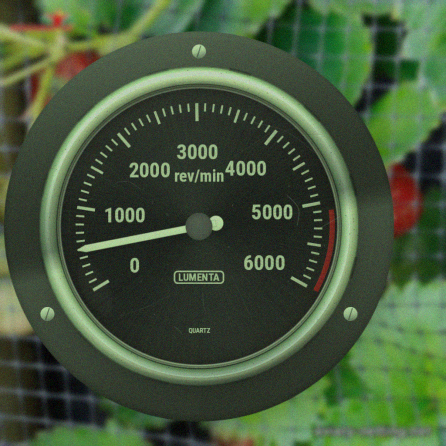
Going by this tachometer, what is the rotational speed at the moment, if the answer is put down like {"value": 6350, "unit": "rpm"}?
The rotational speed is {"value": 500, "unit": "rpm"}
